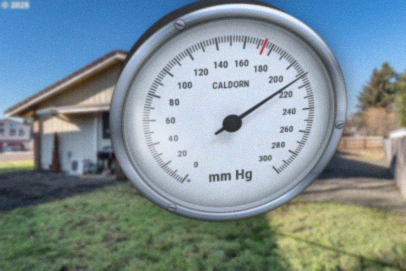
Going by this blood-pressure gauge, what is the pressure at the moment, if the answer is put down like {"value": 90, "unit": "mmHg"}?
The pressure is {"value": 210, "unit": "mmHg"}
